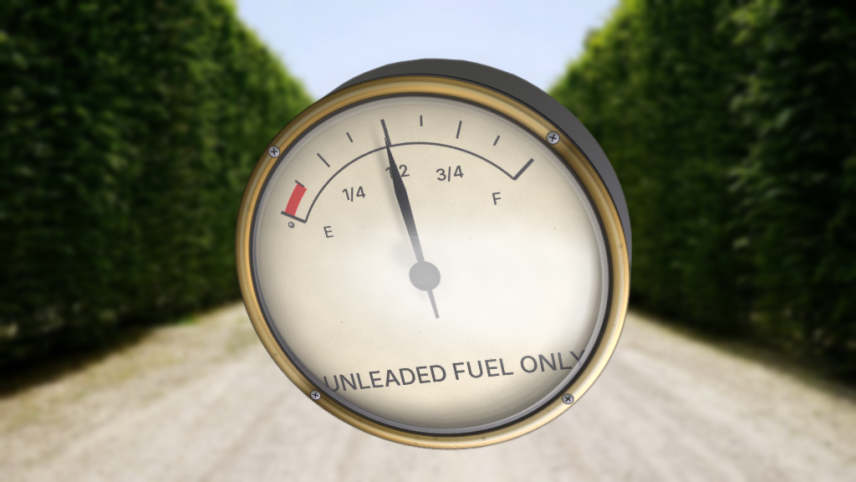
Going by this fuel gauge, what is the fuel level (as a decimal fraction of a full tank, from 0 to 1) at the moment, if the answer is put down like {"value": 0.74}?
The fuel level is {"value": 0.5}
